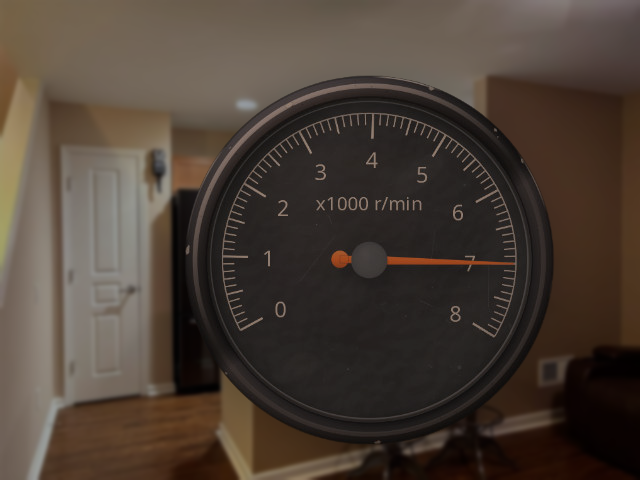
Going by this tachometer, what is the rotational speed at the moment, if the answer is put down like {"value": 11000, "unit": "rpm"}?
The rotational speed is {"value": 7000, "unit": "rpm"}
